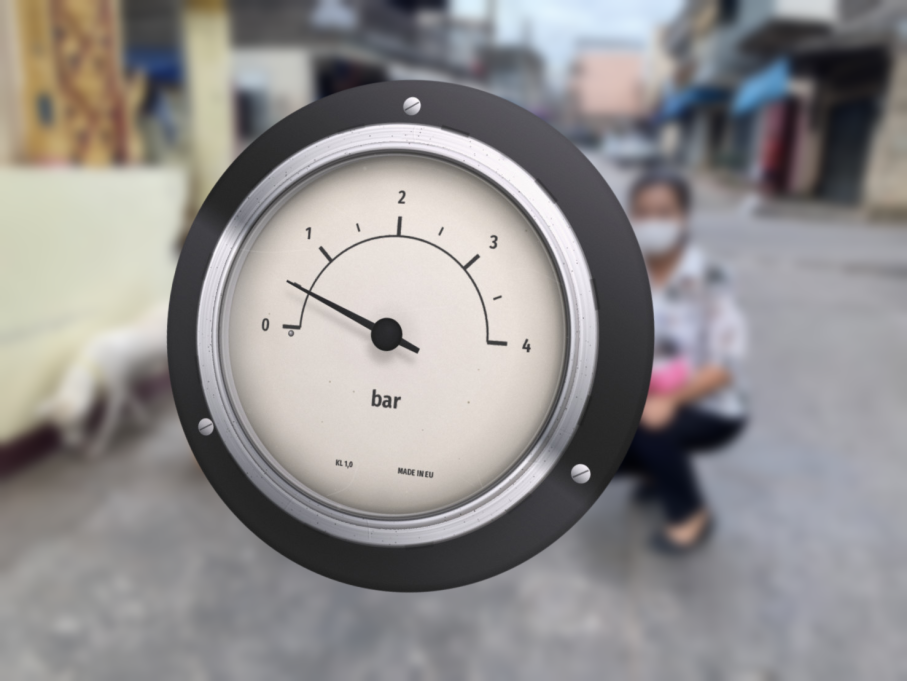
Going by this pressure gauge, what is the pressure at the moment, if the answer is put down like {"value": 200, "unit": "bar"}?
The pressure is {"value": 0.5, "unit": "bar"}
